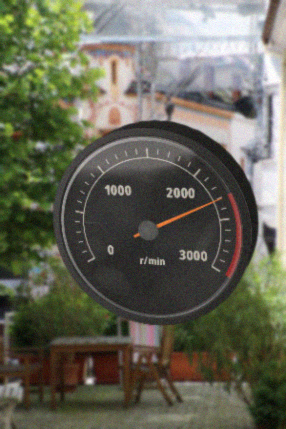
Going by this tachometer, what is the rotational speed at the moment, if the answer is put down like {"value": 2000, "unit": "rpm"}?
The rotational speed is {"value": 2300, "unit": "rpm"}
